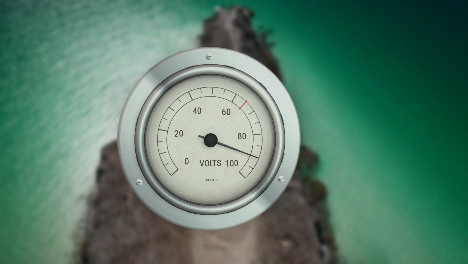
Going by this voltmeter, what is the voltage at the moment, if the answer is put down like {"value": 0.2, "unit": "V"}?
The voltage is {"value": 90, "unit": "V"}
